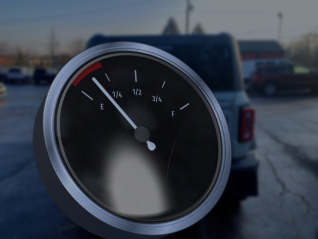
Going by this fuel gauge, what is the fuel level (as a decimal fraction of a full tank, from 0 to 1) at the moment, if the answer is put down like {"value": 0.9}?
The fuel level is {"value": 0.125}
